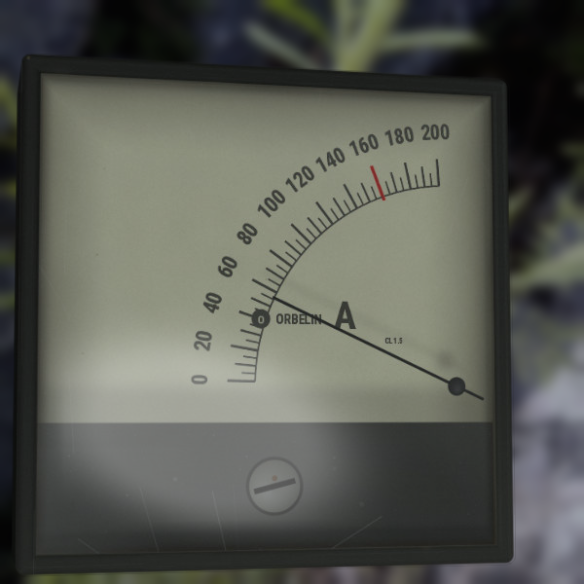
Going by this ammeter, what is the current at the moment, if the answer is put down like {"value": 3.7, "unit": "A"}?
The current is {"value": 55, "unit": "A"}
